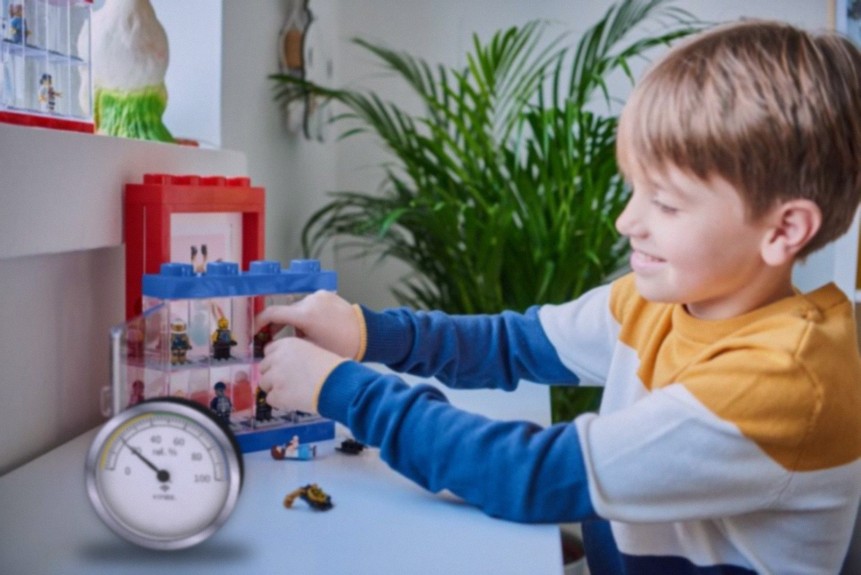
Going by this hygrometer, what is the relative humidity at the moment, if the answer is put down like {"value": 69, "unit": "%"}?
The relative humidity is {"value": 20, "unit": "%"}
